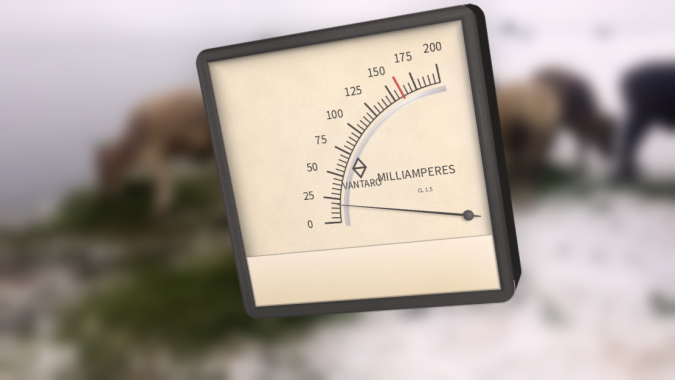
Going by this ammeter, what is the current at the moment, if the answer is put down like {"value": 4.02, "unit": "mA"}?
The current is {"value": 20, "unit": "mA"}
